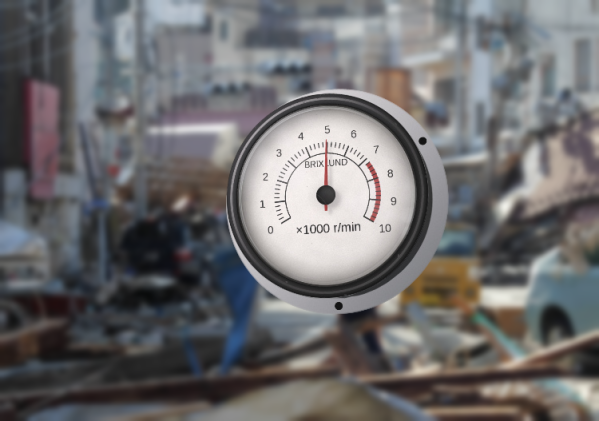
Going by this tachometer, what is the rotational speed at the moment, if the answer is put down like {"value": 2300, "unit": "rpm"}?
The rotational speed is {"value": 5000, "unit": "rpm"}
